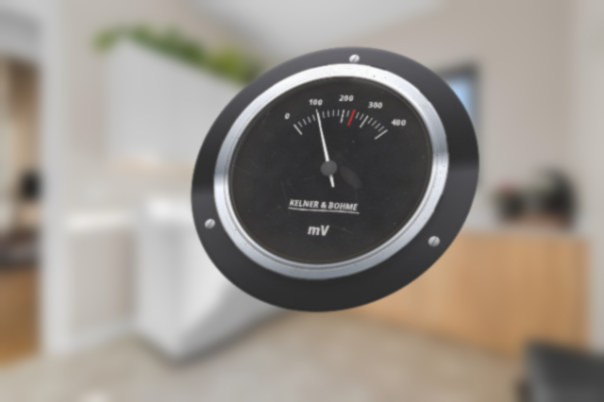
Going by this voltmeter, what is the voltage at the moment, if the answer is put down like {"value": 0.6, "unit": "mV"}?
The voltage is {"value": 100, "unit": "mV"}
